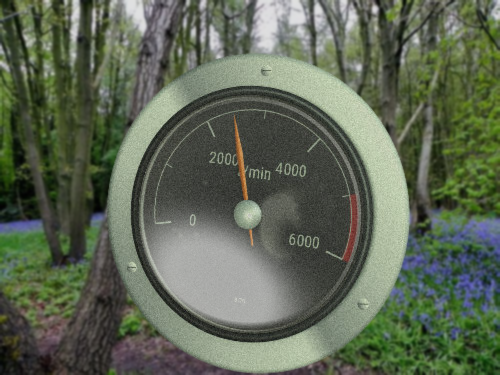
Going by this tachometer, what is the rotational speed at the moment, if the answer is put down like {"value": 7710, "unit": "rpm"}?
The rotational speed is {"value": 2500, "unit": "rpm"}
